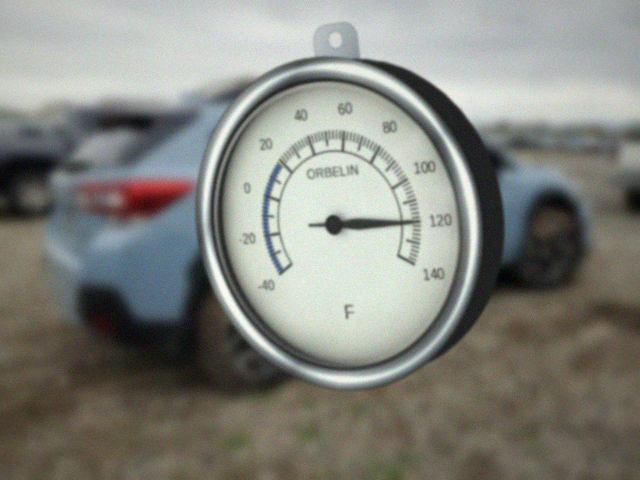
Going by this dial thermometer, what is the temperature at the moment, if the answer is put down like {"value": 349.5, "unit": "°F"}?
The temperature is {"value": 120, "unit": "°F"}
